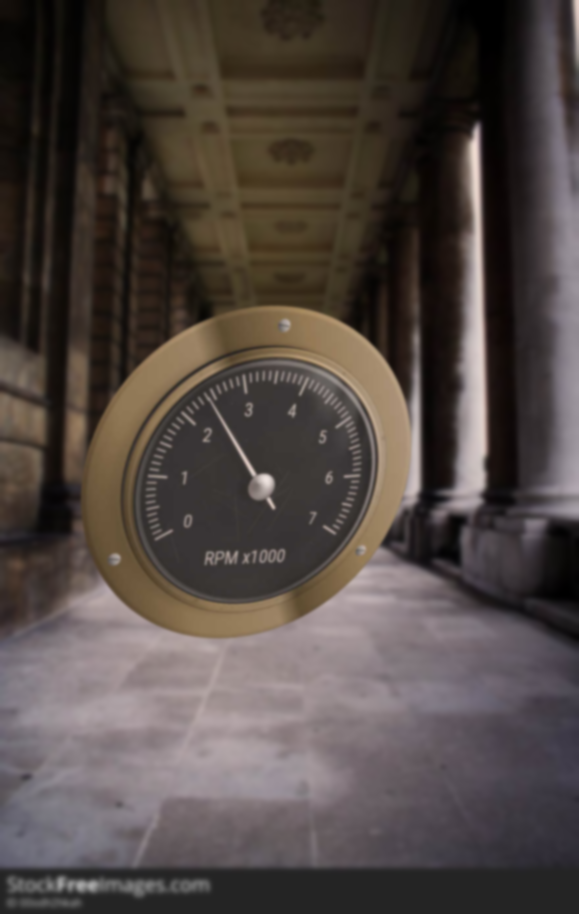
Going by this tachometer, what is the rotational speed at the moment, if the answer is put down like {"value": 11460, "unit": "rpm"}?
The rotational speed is {"value": 2400, "unit": "rpm"}
